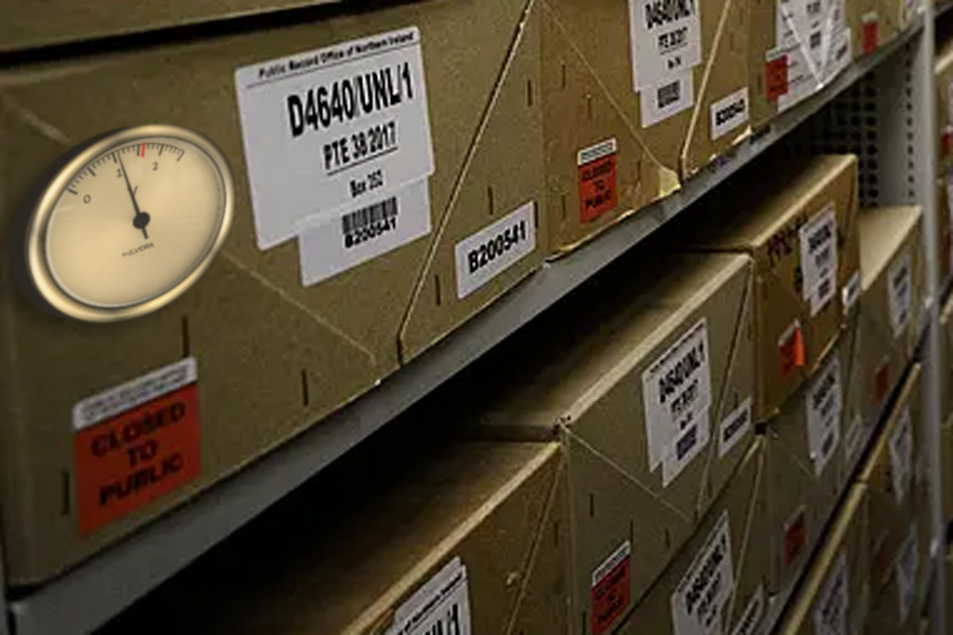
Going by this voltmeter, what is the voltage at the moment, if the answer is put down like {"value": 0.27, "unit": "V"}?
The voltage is {"value": 1, "unit": "V"}
